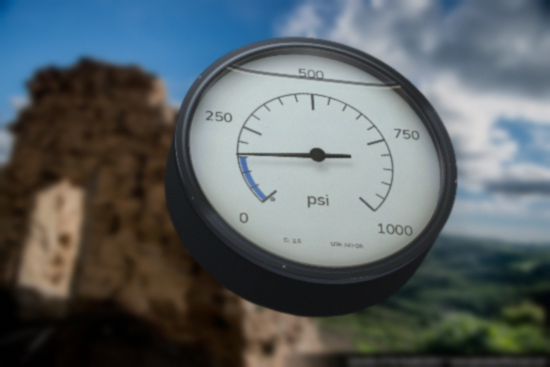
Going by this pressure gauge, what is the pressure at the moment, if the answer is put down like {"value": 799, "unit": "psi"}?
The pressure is {"value": 150, "unit": "psi"}
